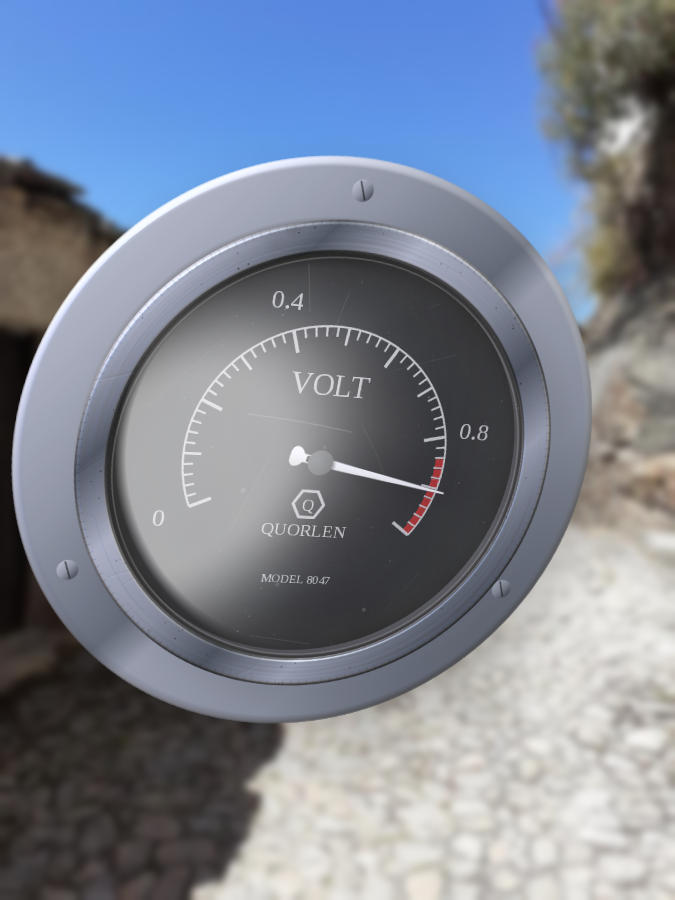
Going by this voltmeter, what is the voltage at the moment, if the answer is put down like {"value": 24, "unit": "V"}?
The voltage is {"value": 0.9, "unit": "V"}
